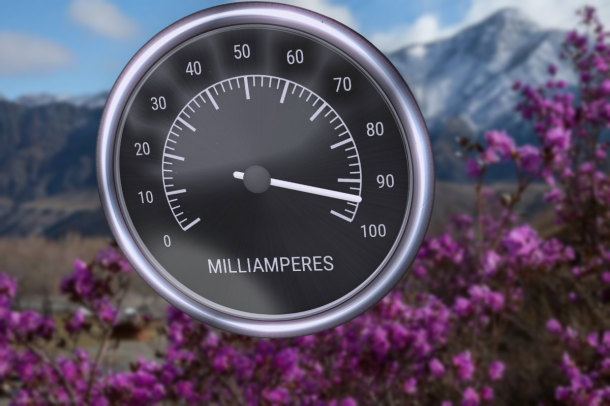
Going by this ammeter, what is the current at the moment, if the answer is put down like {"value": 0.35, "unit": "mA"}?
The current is {"value": 94, "unit": "mA"}
